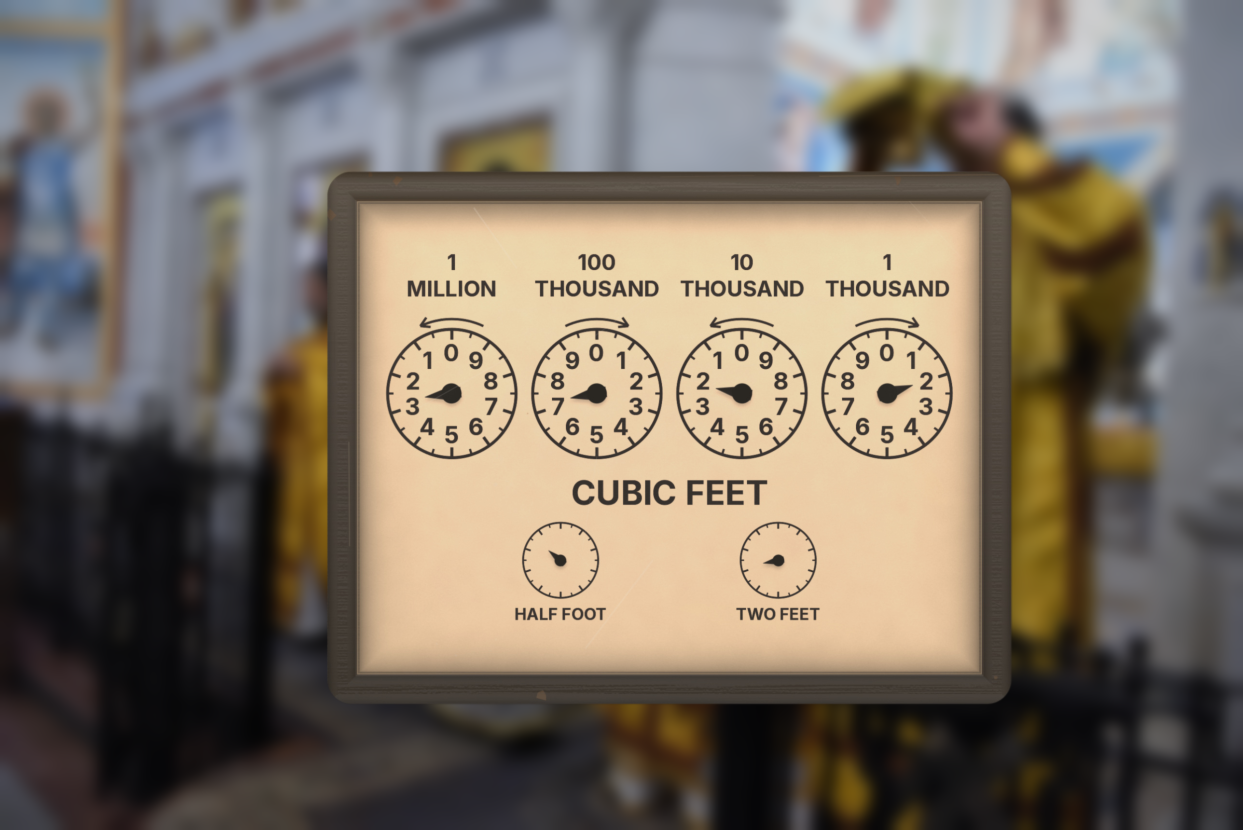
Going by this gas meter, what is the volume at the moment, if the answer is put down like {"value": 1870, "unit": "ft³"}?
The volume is {"value": 272200, "unit": "ft³"}
